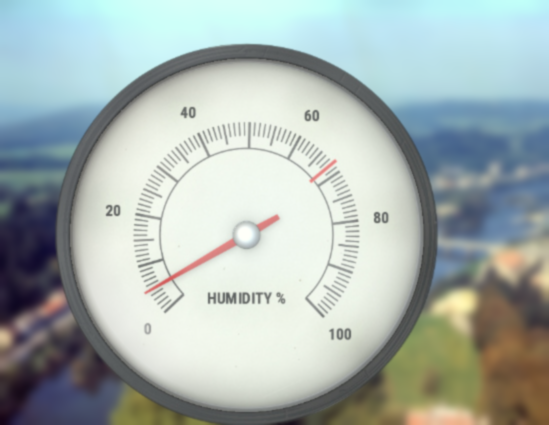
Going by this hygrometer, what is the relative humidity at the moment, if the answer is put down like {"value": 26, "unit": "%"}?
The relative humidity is {"value": 5, "unit": "%"}
